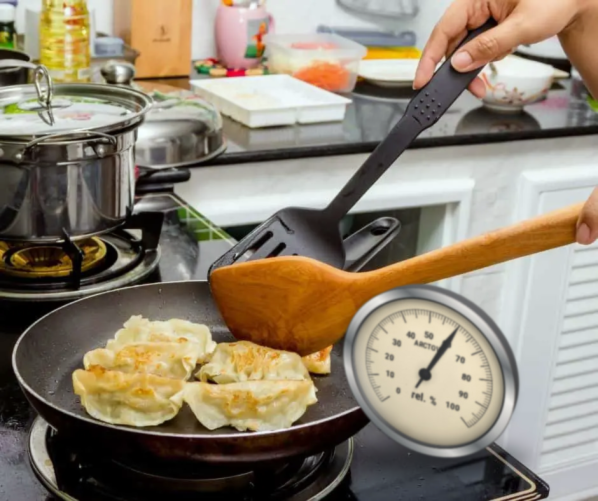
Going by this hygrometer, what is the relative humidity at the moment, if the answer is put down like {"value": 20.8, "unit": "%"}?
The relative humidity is {"value": 60, "unit": "%"}
